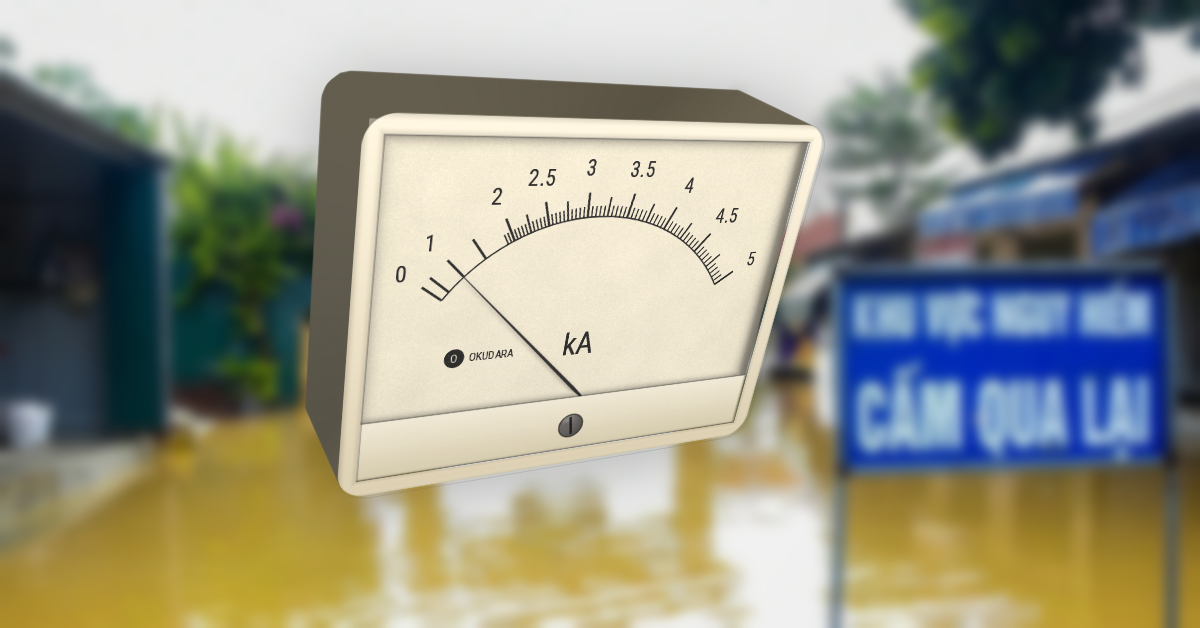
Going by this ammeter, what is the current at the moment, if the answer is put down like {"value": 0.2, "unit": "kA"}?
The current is {"value": 1, "unit": "kA"}
